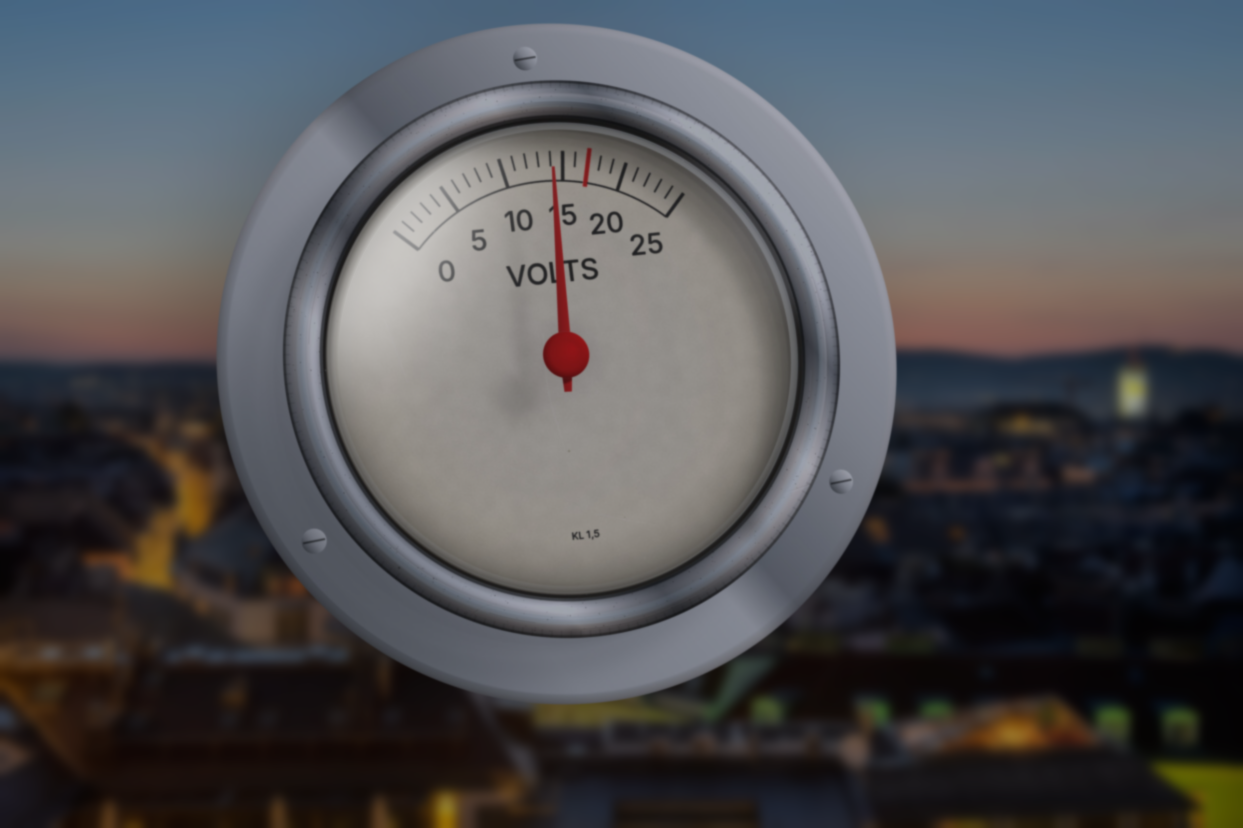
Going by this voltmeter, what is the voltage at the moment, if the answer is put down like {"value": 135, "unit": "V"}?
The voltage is {"value": 14, "unit": "V"}
